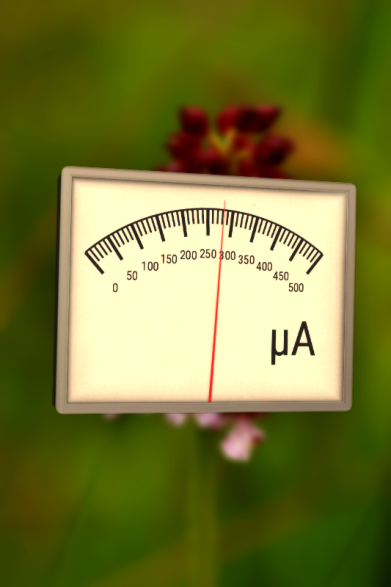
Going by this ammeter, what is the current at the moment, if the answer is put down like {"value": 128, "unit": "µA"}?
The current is {"value": 280, "unit": "µA"}
